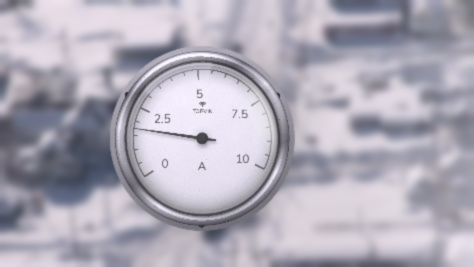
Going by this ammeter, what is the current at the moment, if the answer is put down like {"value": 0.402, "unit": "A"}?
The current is {"value": 1.75, "unit": "A"}
